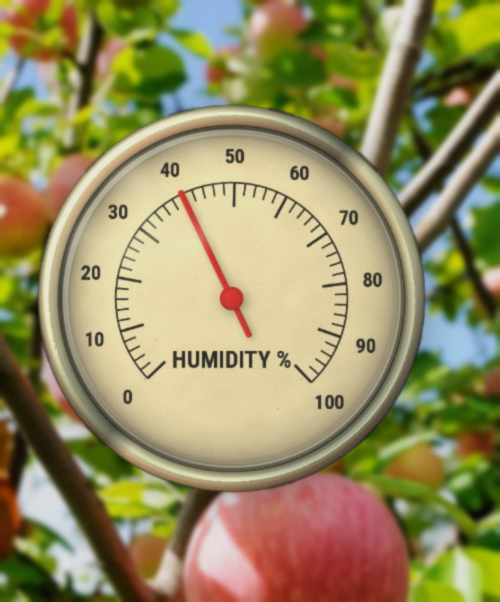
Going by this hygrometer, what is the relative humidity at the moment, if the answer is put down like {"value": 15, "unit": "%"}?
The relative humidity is {"value": 40, "unit": "%"}
